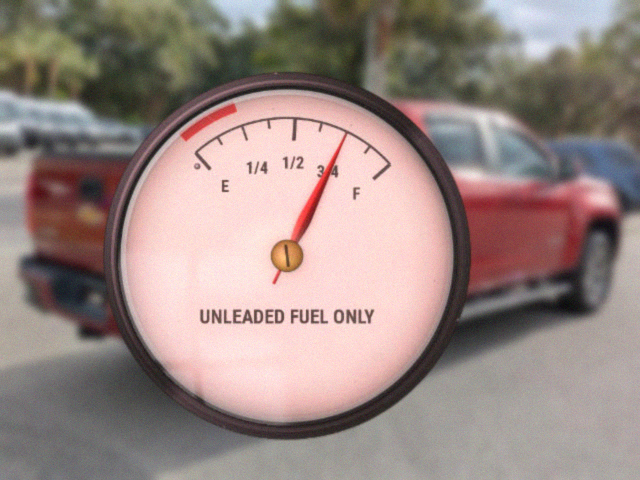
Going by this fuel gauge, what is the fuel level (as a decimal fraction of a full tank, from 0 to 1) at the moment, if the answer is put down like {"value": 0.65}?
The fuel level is {"value": 0.75}
